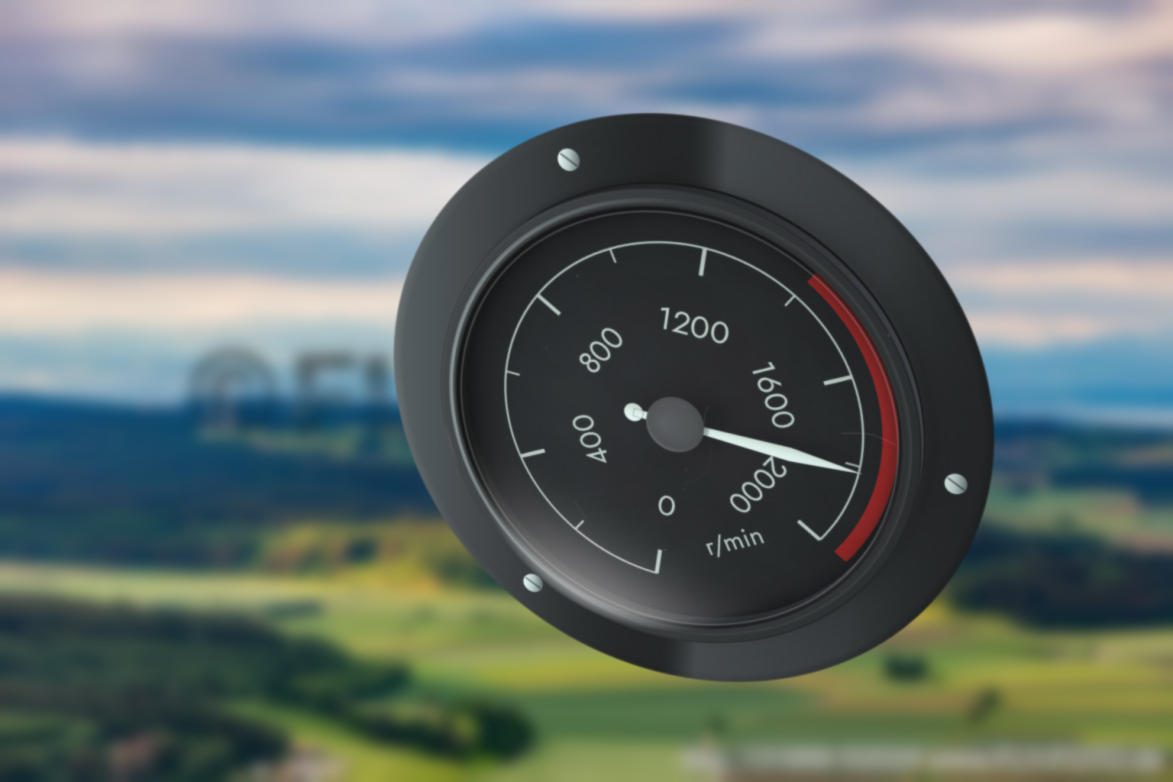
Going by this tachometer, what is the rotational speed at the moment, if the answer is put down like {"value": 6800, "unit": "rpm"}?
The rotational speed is {"value": 1800, "unit": "rpm"}
